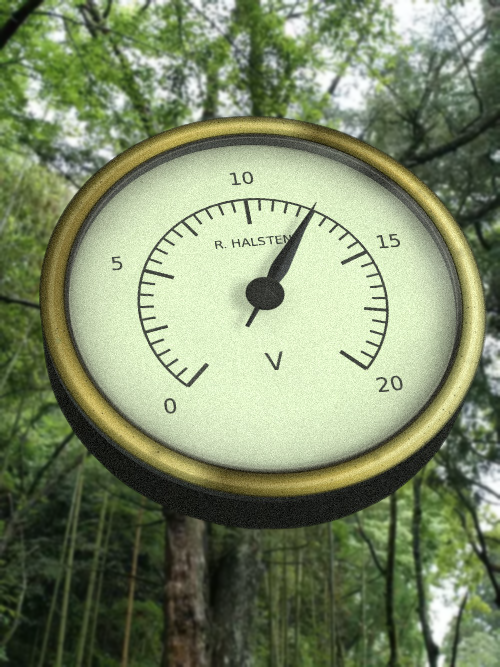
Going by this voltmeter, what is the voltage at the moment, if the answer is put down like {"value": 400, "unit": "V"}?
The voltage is {"value": 12.5, "unit": "V"}
